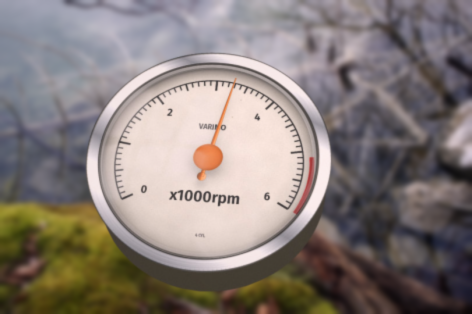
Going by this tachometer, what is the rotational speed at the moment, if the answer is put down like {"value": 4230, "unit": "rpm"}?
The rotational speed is {"value": 3300, "unit": "rpm"}
